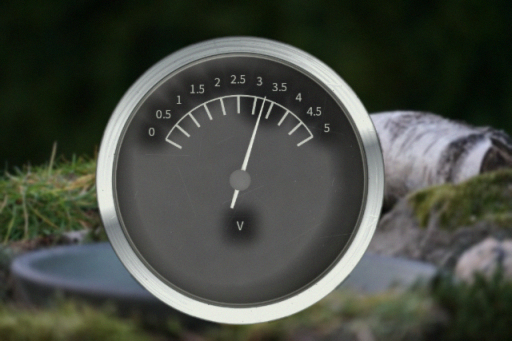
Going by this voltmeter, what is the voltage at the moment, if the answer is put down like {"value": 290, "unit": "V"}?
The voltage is {"value": 3.25, "unit": "V"}
